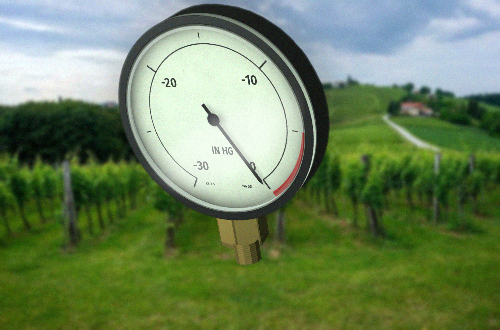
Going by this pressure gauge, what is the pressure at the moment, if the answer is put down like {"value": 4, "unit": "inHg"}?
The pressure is {"value": 0, "unit": "inHg"}
